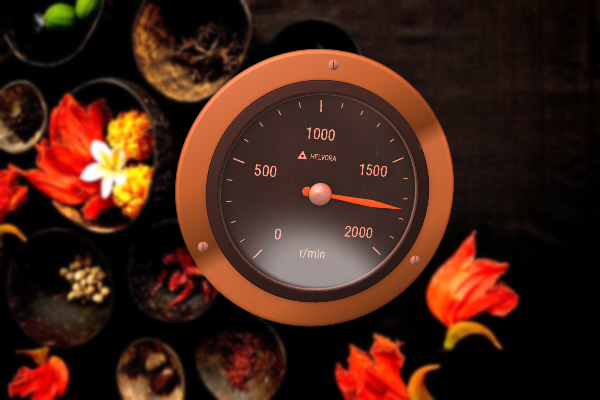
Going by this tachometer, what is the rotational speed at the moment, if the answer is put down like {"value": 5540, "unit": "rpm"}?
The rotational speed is {"value": 1750, "unit": "rpm"}
